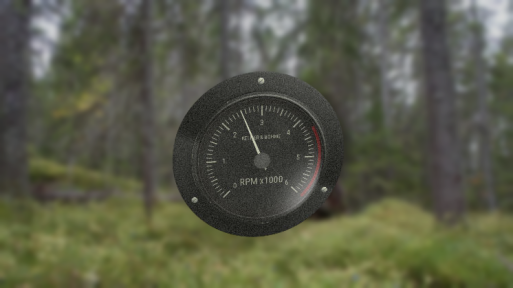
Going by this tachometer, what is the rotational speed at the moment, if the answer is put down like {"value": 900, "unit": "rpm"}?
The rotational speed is {"value": 2500, "unit": "rpm"}
